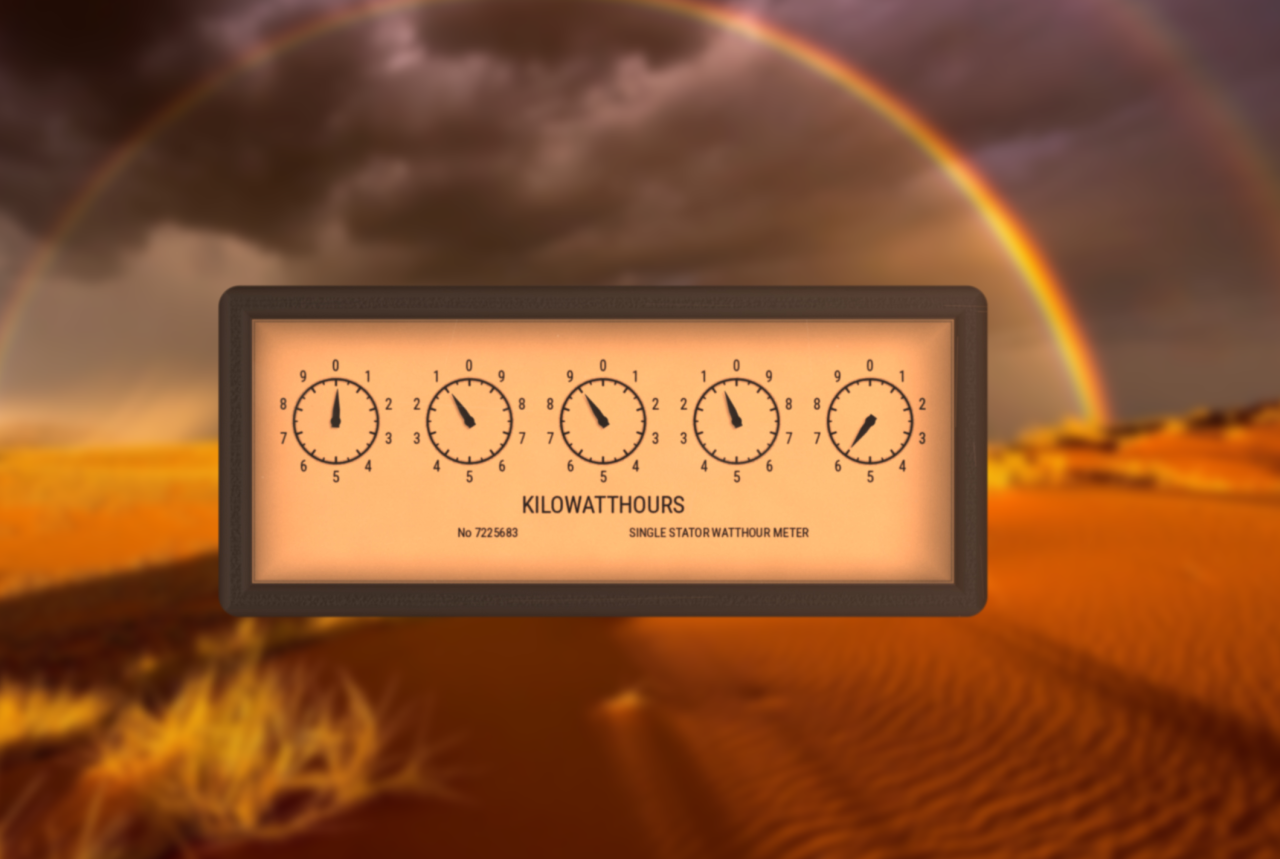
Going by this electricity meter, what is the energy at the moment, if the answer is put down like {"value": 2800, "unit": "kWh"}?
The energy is {"value": 906, "unit": "kWh"}
